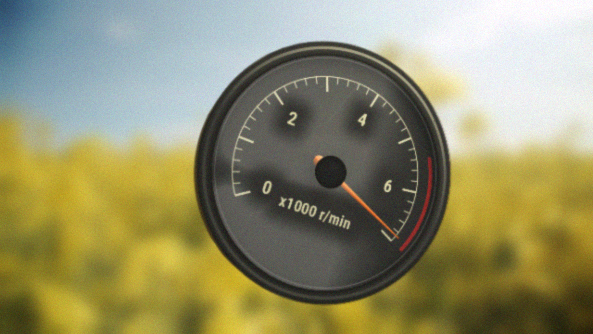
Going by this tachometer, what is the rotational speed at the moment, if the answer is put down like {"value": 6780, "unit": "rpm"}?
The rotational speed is {"value": 6900, "unit": "rpm"}
